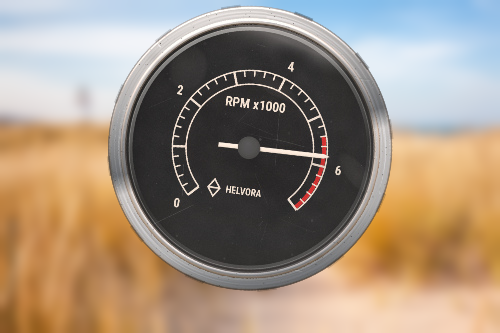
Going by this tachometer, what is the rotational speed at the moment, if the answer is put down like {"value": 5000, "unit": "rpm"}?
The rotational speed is {"value": 5800, "unit": "rpm"}
